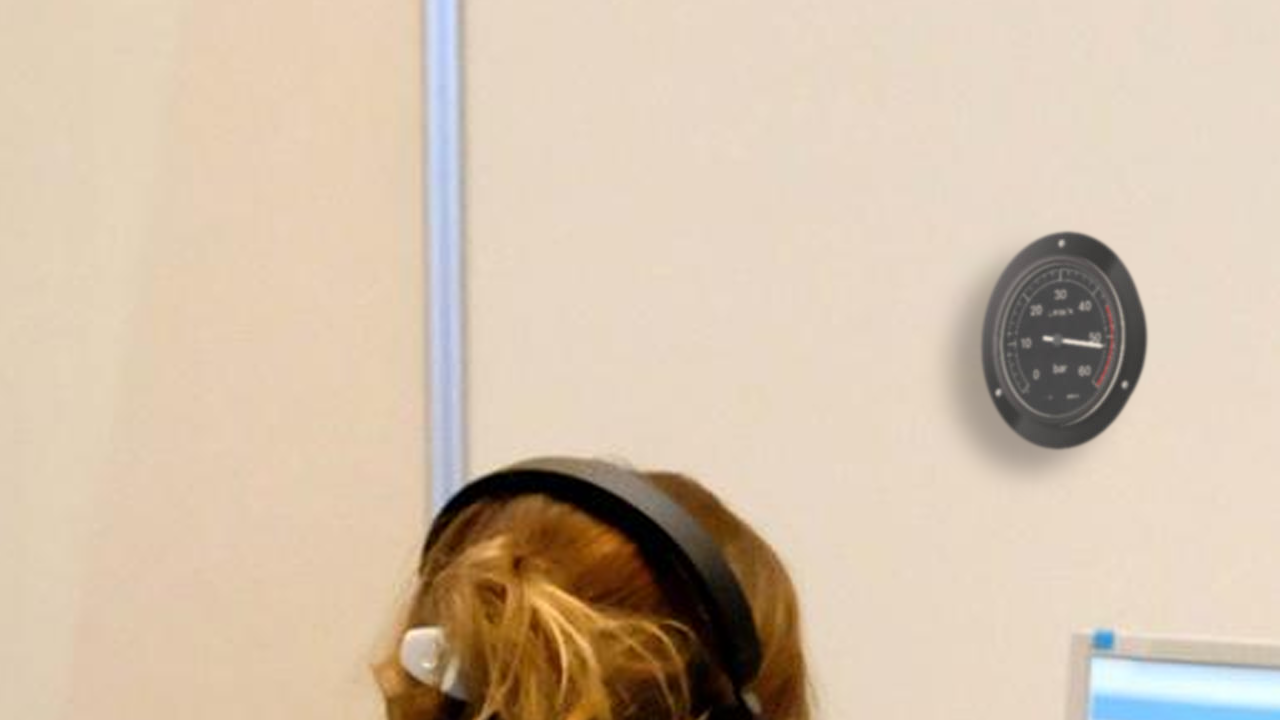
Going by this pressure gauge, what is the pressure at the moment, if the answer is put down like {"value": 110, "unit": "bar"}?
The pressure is {"value": 52, "unit": "bar"}
